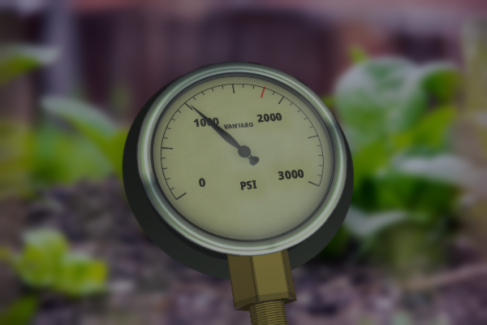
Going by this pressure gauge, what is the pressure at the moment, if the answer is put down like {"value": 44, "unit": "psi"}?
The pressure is {"value": 1000, "unit": "psi"}
